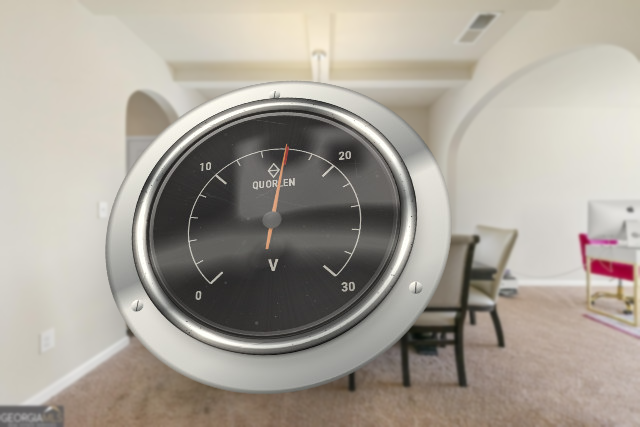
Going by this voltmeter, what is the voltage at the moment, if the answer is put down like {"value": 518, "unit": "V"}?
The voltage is {"value": 16, "unit": "V"}
